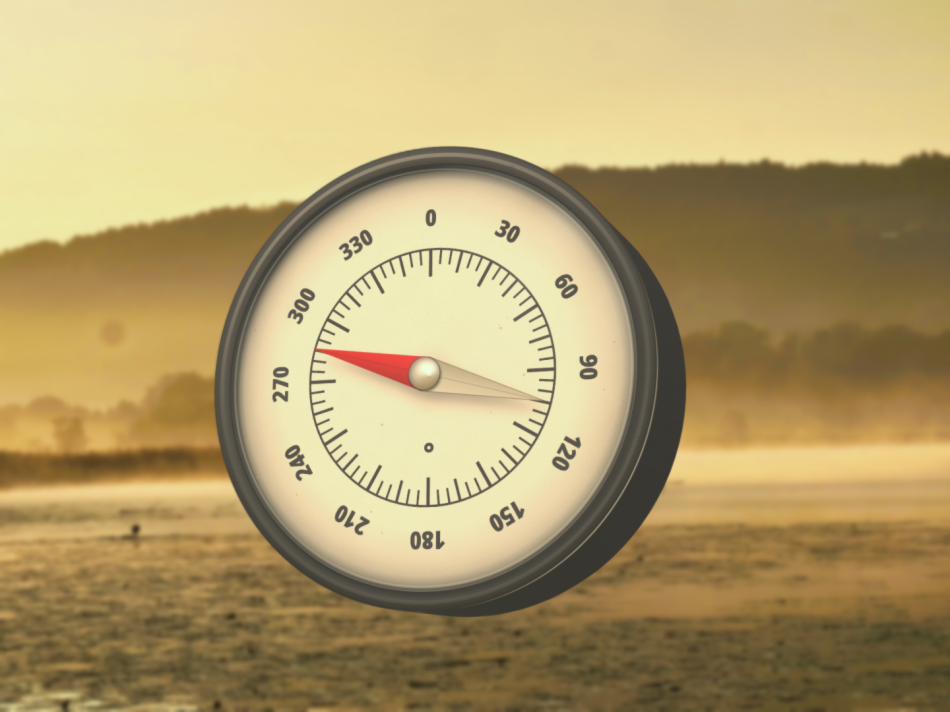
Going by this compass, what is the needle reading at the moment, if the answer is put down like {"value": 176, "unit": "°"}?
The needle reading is {"value": 285, "unit": "°"}
